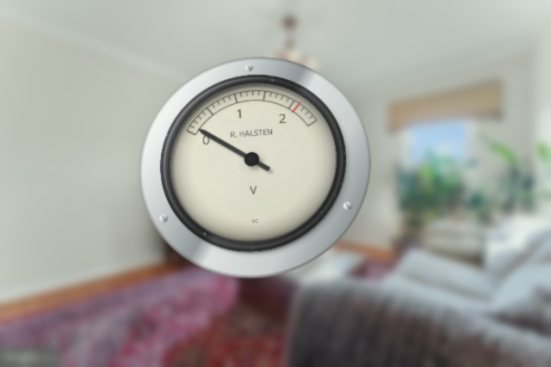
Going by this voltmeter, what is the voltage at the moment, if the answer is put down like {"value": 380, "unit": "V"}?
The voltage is {"value": 0.1, "unit": "V"}
